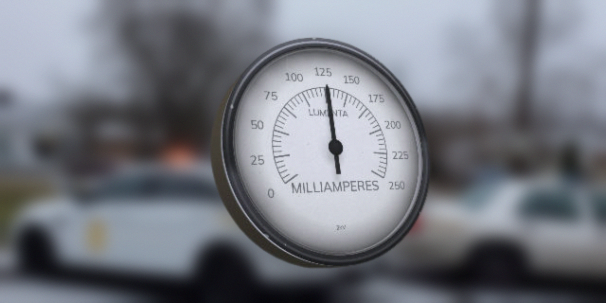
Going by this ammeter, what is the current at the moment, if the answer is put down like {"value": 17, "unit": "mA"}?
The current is {"value": 125, "unit": "mA"}
